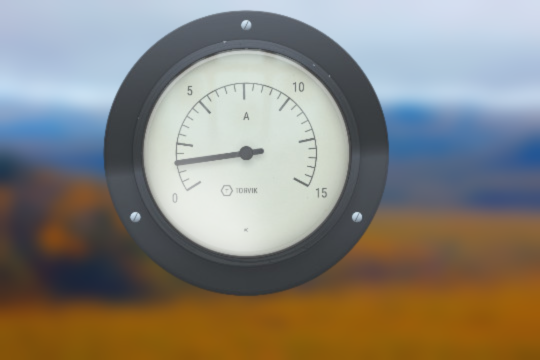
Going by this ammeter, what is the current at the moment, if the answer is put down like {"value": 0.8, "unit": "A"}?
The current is {"value": 1.5, "unit": "A"}
